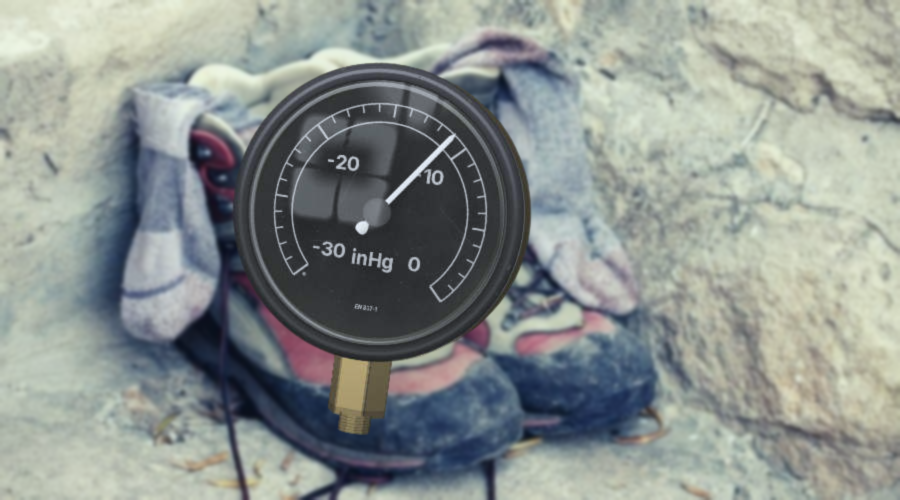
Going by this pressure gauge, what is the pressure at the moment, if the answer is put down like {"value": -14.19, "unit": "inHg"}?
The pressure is {"value": -11, "unit": "inHg"}
